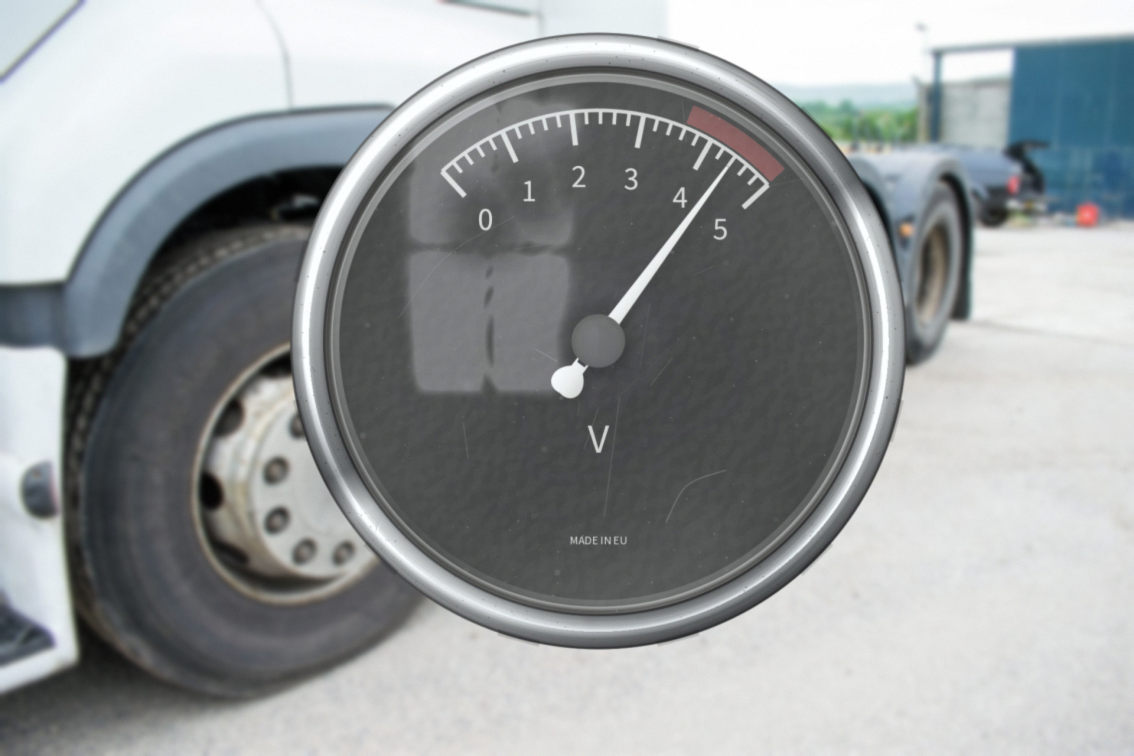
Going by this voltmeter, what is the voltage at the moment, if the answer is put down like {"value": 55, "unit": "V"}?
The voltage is {"value": 4.4, "unit": "V"}
